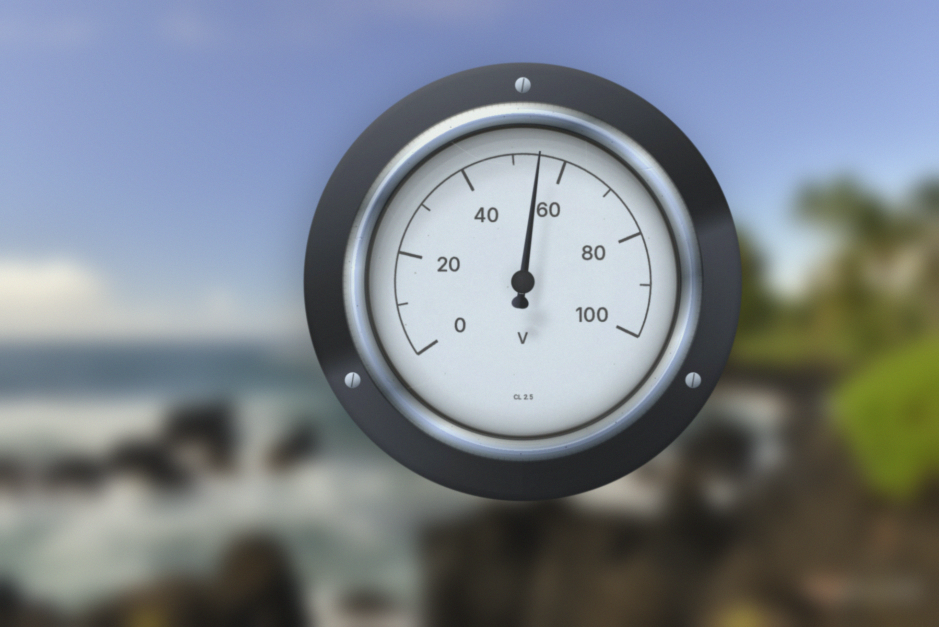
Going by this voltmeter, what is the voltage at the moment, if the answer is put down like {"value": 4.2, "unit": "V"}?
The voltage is {"value": 55, "unit": "V"}
